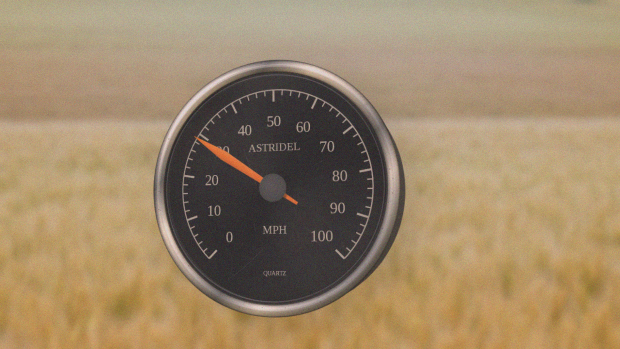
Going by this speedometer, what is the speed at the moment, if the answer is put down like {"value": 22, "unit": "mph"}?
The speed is {"value": 29, "unit": "mph"}
